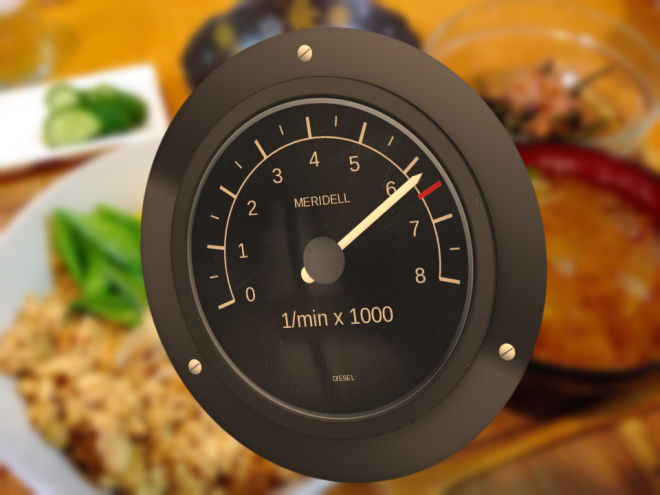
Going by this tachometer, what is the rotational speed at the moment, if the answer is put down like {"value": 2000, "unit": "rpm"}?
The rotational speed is {"value": 6250, "unit": "rpm"}
